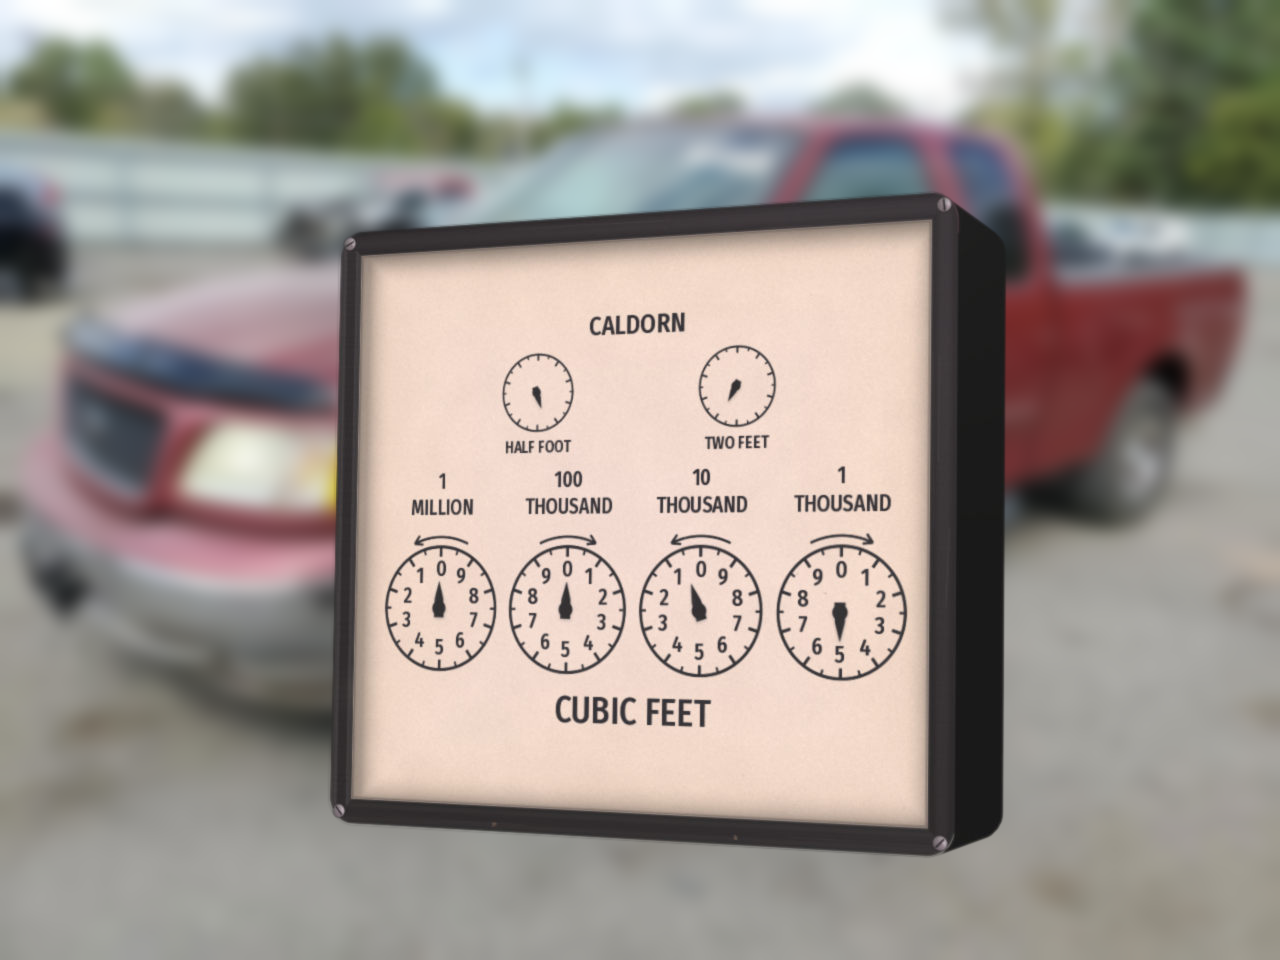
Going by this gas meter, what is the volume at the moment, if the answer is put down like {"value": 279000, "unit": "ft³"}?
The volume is {"value": 500, "unit": "ft³"}
